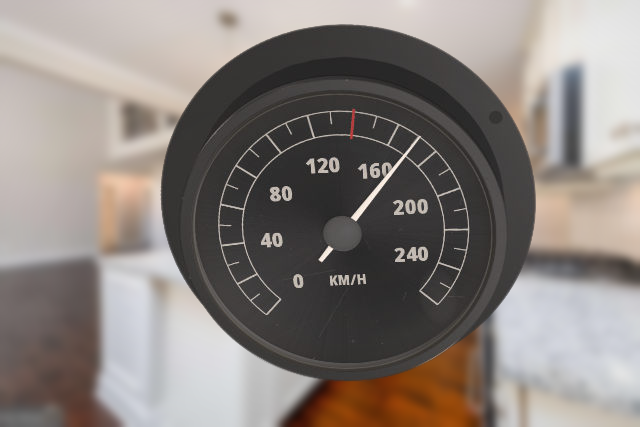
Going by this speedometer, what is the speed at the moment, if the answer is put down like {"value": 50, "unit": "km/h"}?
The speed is {"value": 170, "unit": "km/h"}
